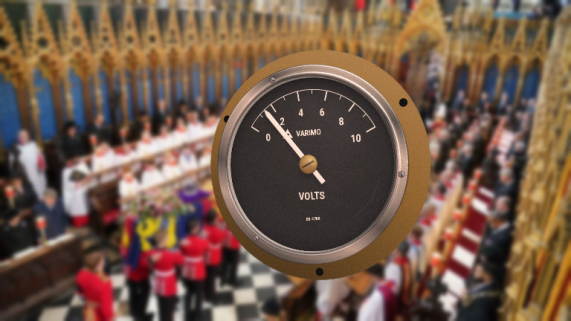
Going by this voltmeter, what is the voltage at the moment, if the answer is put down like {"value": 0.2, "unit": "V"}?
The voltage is {"value": 1.5, "unit": "V"}
